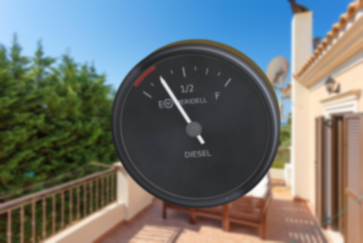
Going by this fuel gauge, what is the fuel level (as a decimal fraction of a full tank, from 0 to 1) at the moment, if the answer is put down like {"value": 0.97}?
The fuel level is {"value": 0.25}
